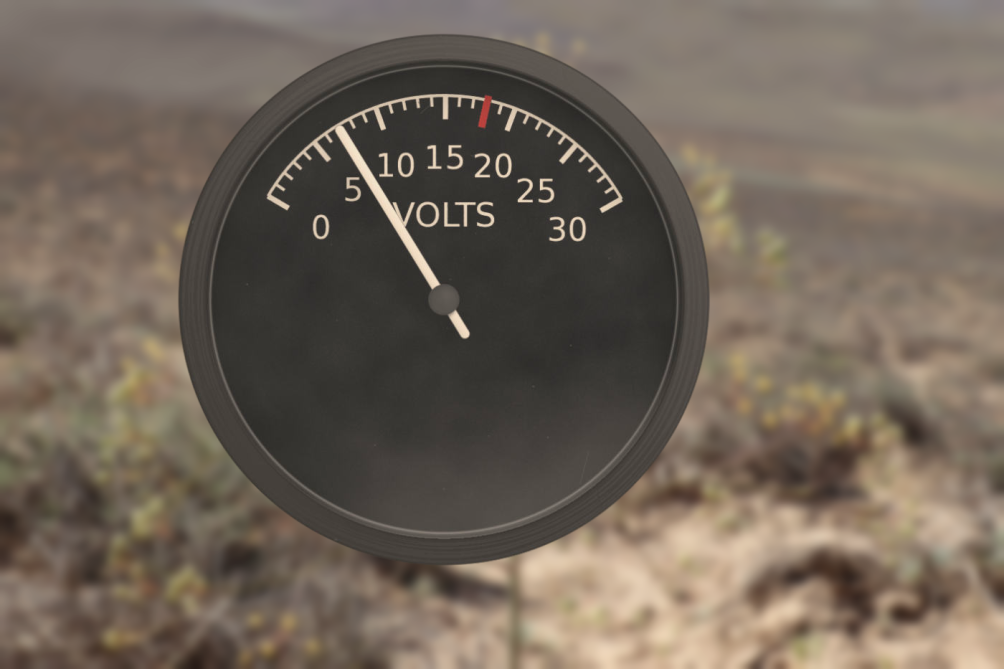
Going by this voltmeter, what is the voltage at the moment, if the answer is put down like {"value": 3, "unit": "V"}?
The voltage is {"value": 7, "unit": "V"}
